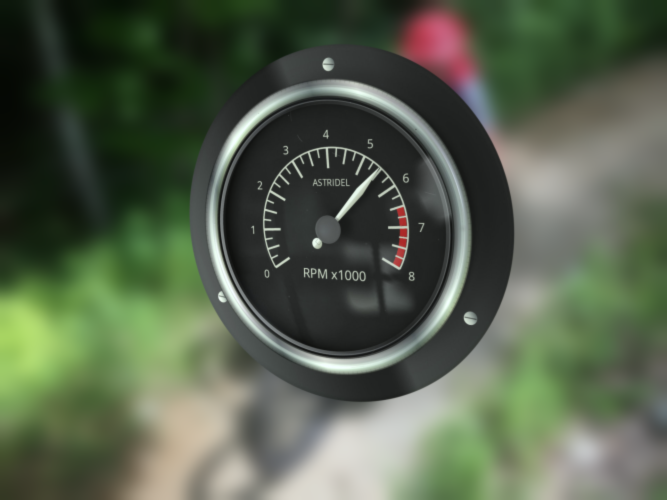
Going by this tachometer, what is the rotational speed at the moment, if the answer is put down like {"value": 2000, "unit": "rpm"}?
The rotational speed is {"value": 5500, "unit": "rpm"}
